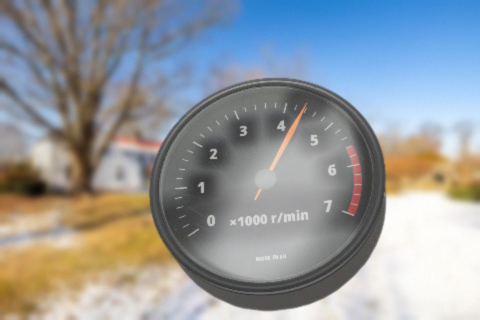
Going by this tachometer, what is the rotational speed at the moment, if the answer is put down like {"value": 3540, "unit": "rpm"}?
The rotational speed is {"value": 4400, "unit": "rpm"}
